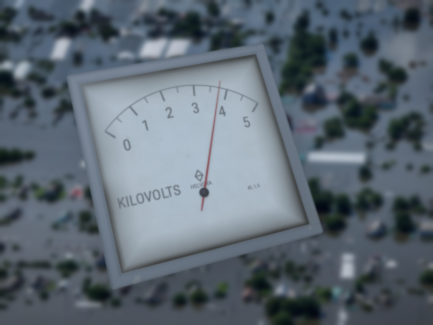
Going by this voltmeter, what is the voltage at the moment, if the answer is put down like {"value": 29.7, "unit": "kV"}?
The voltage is {"value": 3.75, "unit": "kV"}
